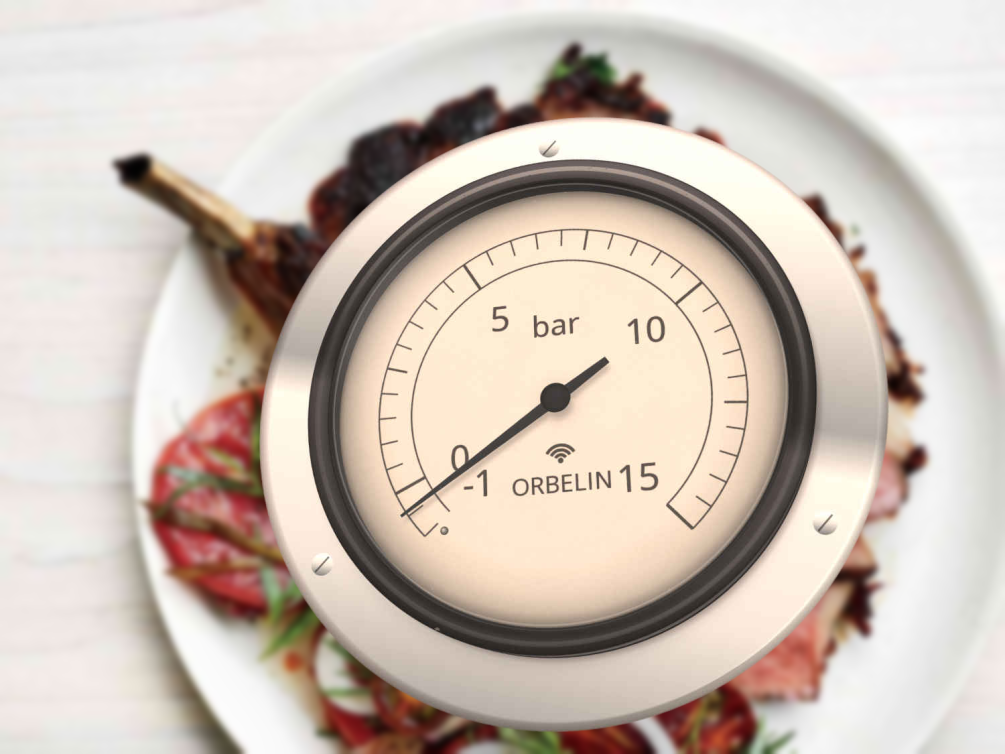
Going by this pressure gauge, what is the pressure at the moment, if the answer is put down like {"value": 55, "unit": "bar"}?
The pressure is {"value": -0.5, "unit": "bar"}
